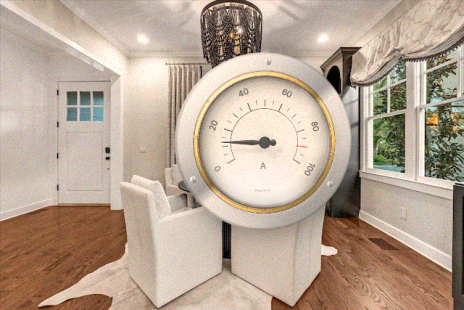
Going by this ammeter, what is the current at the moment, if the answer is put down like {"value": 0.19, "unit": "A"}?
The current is {"value": 12.5, "unit": "A"}
